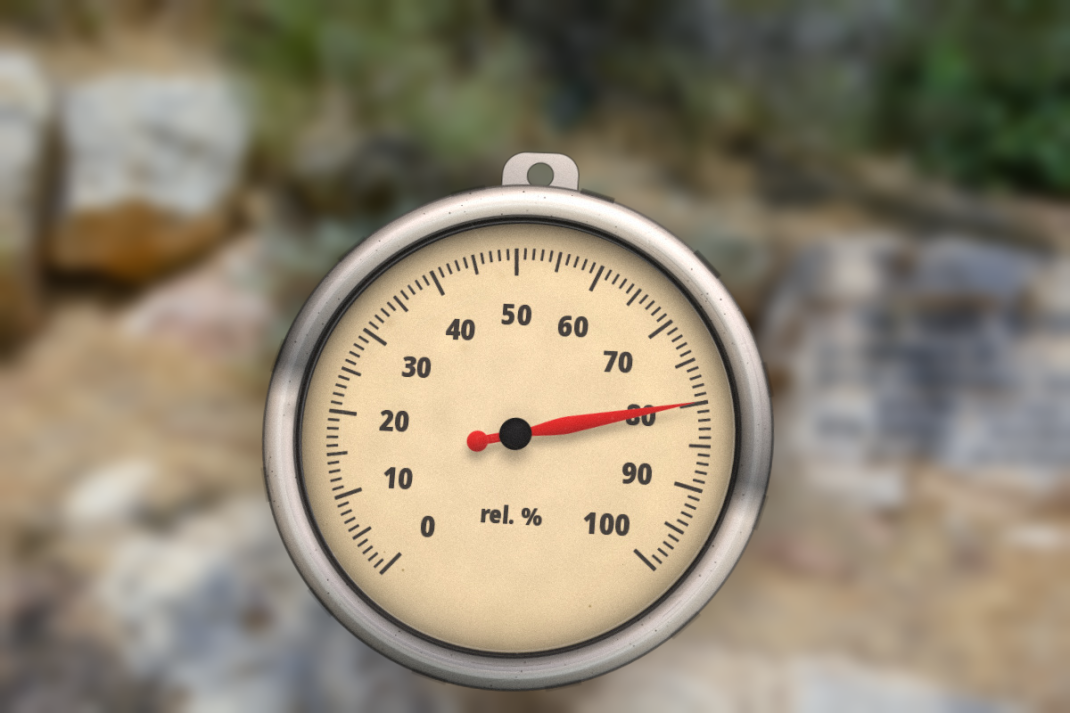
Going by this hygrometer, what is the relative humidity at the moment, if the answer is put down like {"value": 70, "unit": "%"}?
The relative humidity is {"value": 80, "unit": "%"}
